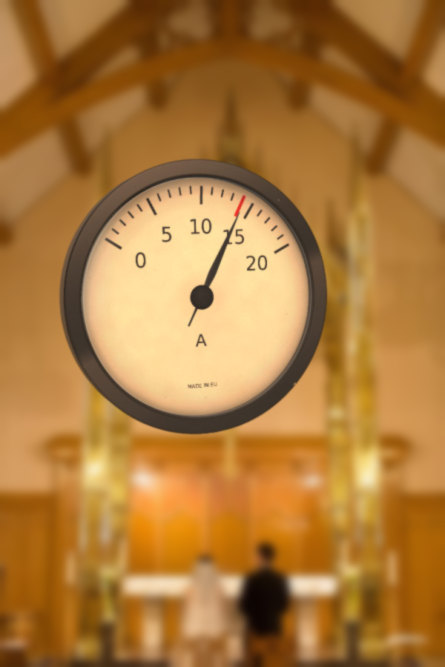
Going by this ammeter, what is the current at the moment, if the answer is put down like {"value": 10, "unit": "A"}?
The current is {"value": 14, "unit": "A"}
